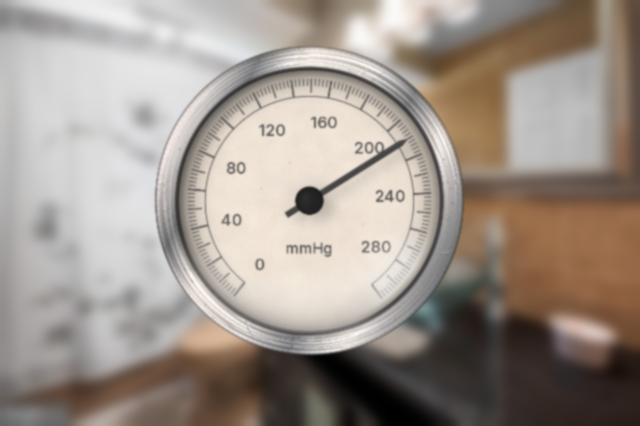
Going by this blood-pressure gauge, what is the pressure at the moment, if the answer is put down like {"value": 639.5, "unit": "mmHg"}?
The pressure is {"value": 210, "unit": "mmHg"}
